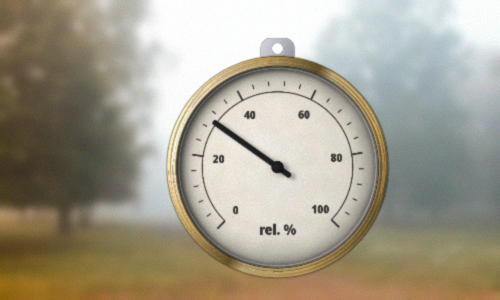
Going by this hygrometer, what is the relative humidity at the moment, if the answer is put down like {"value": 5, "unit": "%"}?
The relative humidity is {"value": 30, "unit": "%"}
